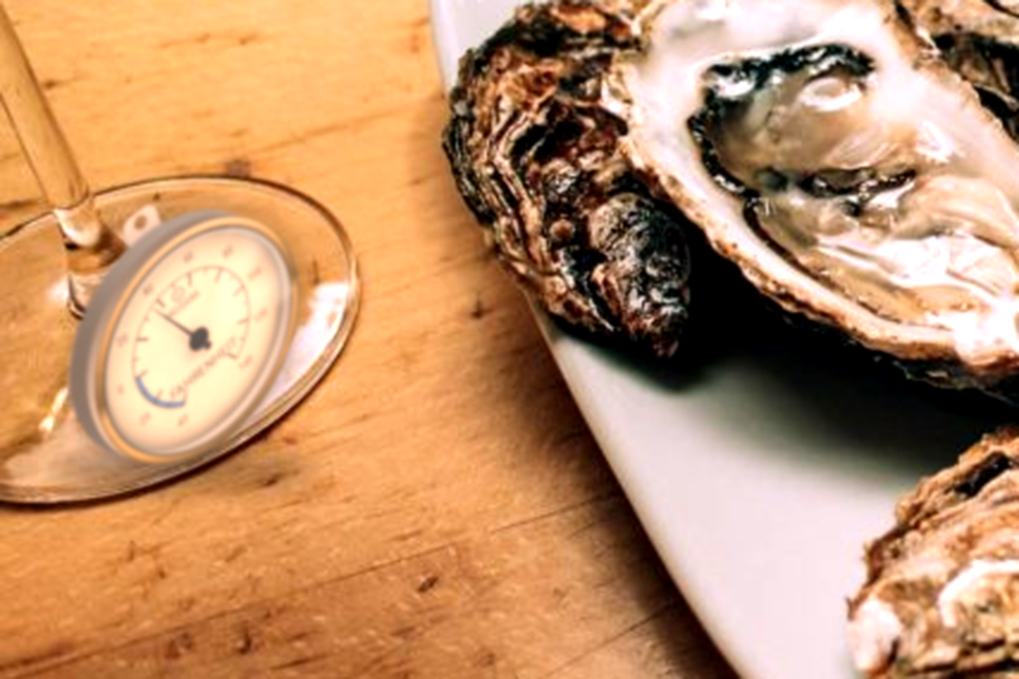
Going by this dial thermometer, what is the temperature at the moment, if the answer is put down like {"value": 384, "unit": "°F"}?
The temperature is {"value": 35, "unit": "°F"}
